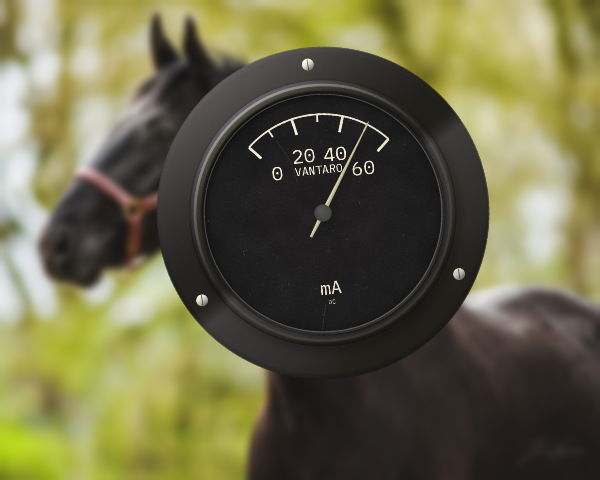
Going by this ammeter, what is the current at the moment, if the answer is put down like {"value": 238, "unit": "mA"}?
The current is {"value": 50, "unit": "mA"}
